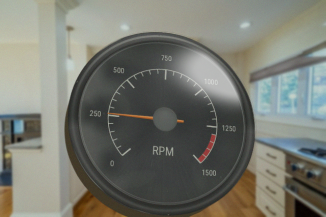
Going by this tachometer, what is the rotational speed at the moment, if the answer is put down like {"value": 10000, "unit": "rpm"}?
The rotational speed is {"value": 250, "unit": "rpm"}
